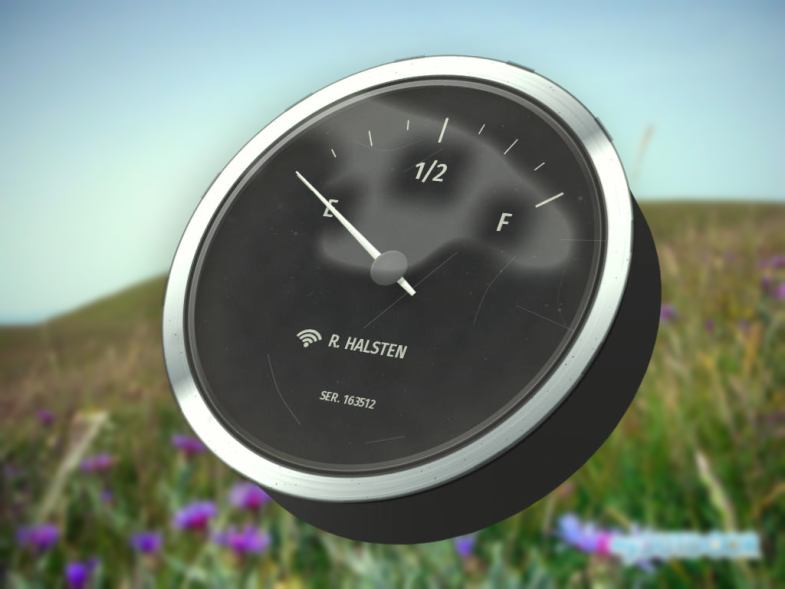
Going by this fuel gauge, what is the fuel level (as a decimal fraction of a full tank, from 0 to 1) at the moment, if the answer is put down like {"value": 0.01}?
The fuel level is {"value": 0}
